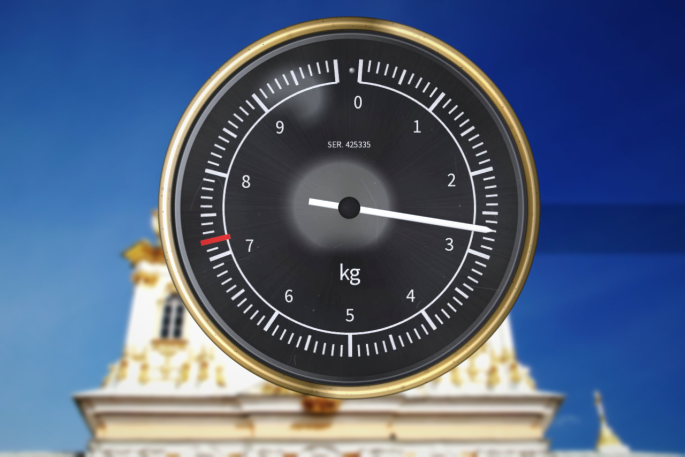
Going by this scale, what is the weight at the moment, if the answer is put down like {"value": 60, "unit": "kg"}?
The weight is {"value": 2.7, "unit": "kg"}
